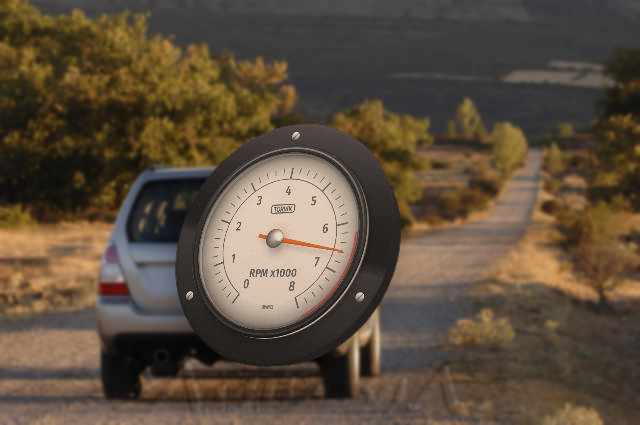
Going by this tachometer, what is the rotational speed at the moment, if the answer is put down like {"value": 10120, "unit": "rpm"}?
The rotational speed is {"value": 6600, "unit": "rpm"}
